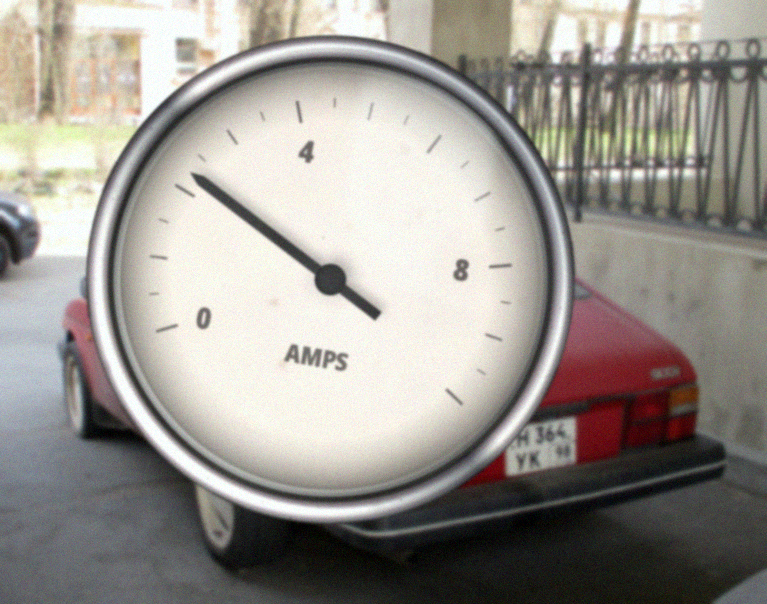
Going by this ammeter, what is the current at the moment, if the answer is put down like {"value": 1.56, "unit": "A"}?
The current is {"value": 2.25, "unit": "A"}
